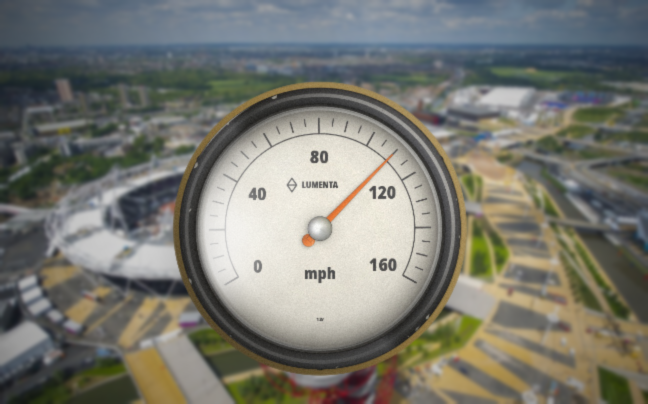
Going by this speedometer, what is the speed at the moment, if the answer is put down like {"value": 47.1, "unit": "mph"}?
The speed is {"value": 110, "unit": "mph"}
